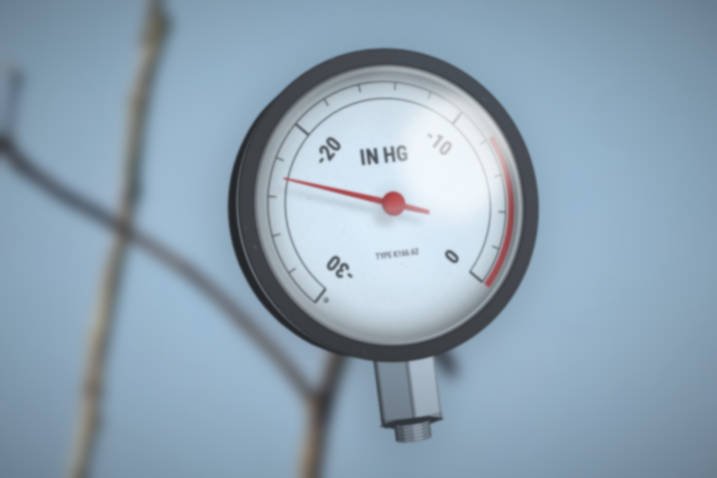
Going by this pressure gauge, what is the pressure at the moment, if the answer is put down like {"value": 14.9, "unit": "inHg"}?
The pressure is {"value": -23, "unit": "inHg"}
